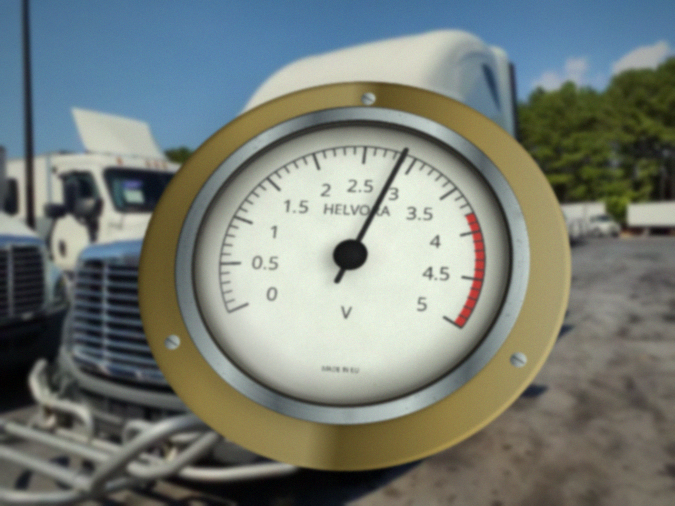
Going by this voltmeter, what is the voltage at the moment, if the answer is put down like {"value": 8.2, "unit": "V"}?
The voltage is {"value": 2.9, "unit": "V"}
